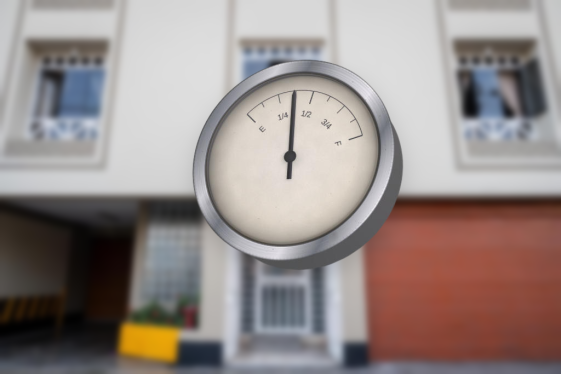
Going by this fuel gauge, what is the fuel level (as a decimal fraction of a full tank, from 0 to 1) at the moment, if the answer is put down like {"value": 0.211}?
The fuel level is {"value": 0.375}
